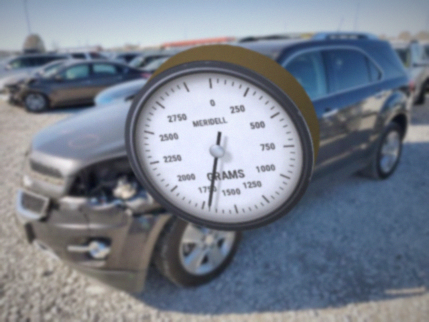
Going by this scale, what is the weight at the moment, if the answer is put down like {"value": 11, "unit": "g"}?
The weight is {"value": 1700, "unit": "g"}
